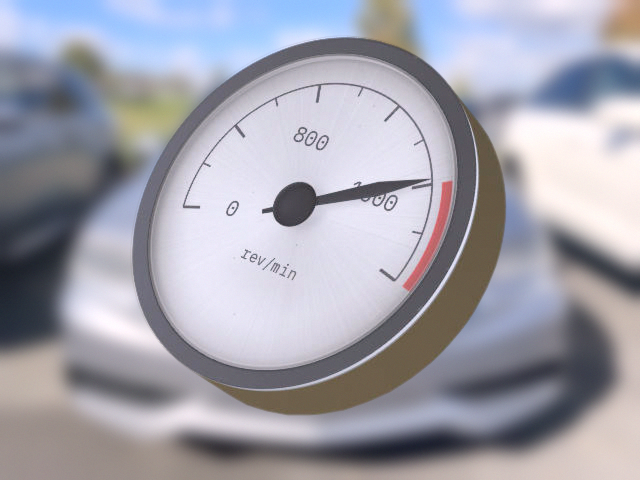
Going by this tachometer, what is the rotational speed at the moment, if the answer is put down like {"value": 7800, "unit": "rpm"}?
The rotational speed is {"value": 1600, "unit": "rpm"}
